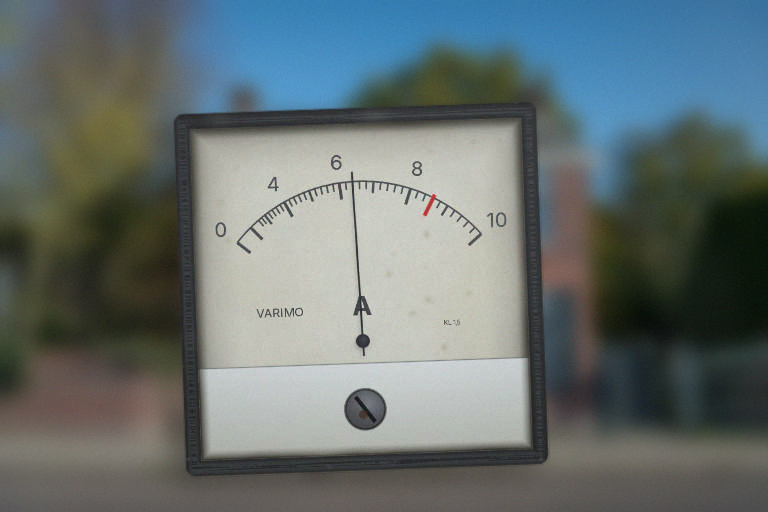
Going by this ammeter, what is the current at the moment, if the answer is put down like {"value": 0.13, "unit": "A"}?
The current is {"value": 6.4, "unit": "A"}
